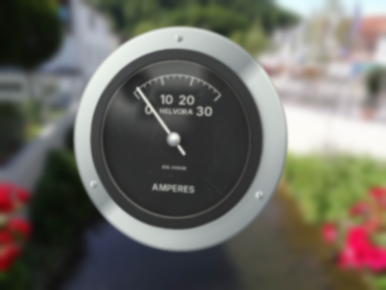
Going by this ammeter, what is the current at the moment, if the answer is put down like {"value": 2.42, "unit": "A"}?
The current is {"value": 2, "unit": "A"}
